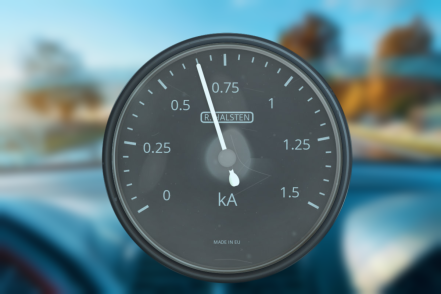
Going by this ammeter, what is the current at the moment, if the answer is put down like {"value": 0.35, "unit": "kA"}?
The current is {"value": 0.65, "unit": "kA"}
